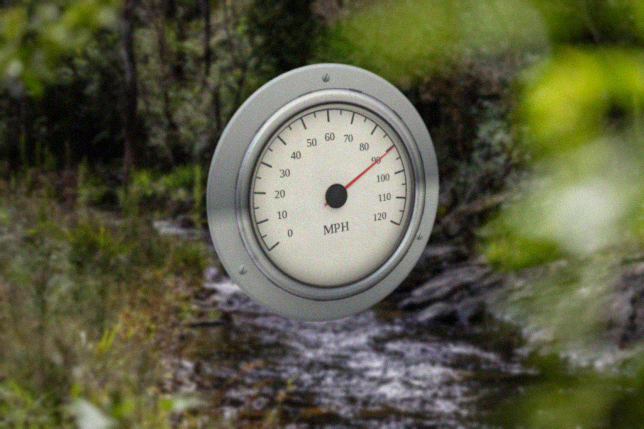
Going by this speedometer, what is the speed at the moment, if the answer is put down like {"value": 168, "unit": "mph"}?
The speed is {"value": 90, "unit": "mph"}
